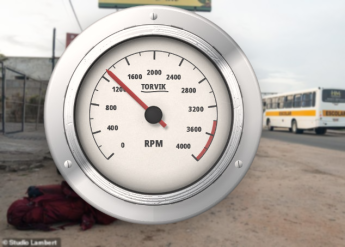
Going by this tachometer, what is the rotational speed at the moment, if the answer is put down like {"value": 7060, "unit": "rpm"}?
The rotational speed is {"value": 1300, "unit": "rpm"}
